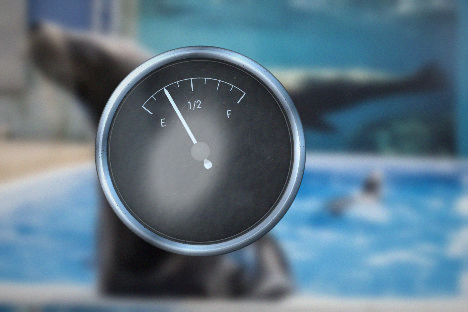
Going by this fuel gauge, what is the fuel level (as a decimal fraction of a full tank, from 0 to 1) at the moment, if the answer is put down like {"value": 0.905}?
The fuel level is {"value": 0.25}
